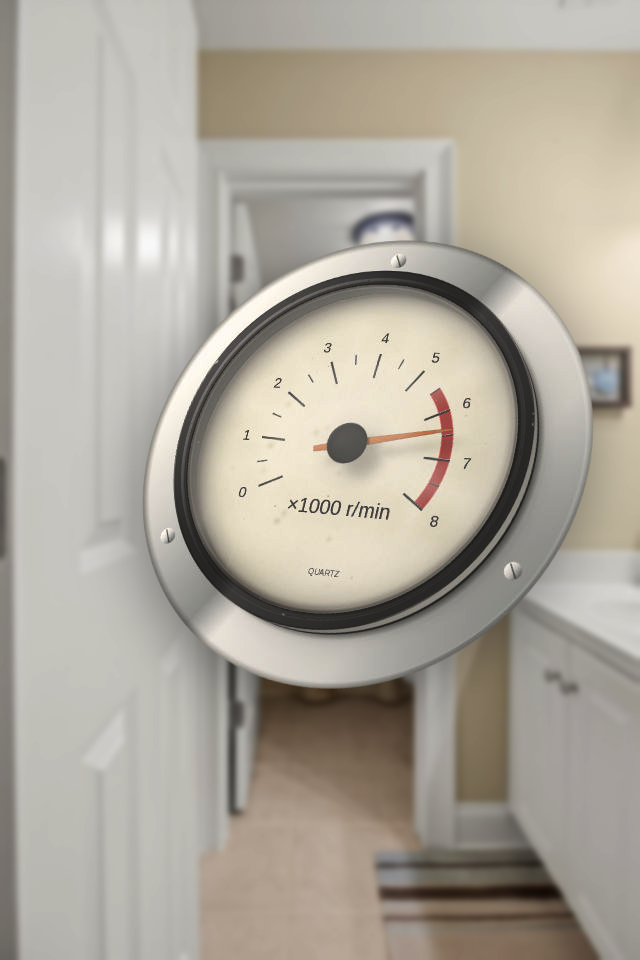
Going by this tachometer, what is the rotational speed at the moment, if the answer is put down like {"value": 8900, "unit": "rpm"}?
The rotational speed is {"value": 6500, "unit": "rpm"}
